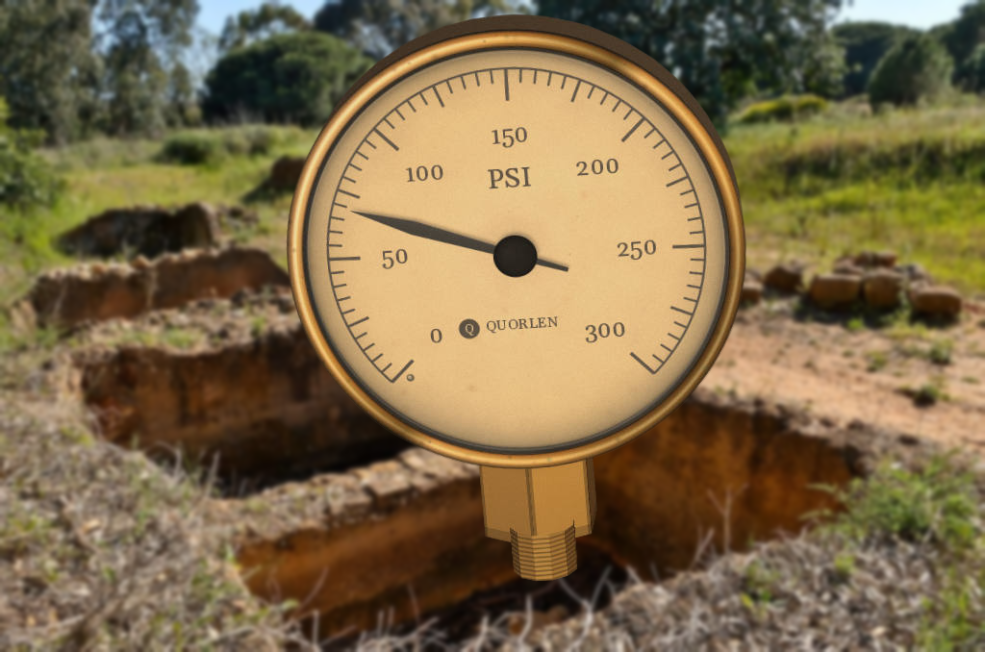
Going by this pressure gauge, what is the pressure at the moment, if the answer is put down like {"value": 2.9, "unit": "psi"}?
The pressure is {"value": 70, "unit": "psi"}
